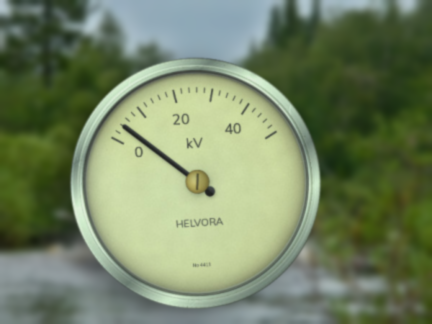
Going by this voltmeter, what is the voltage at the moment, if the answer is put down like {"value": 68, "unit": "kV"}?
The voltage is {"value": 4, "unit": "kV"}
